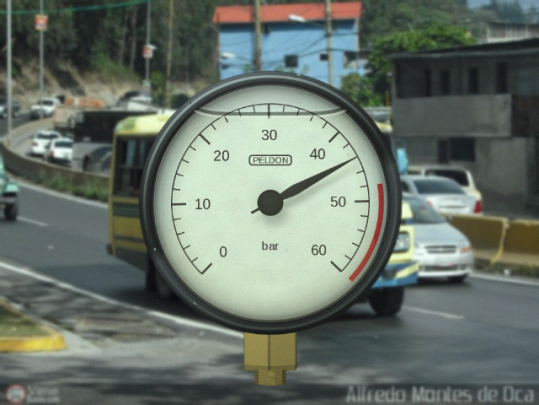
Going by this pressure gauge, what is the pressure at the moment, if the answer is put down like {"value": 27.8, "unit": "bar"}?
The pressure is {"value": 44, "unit": "bar"}
